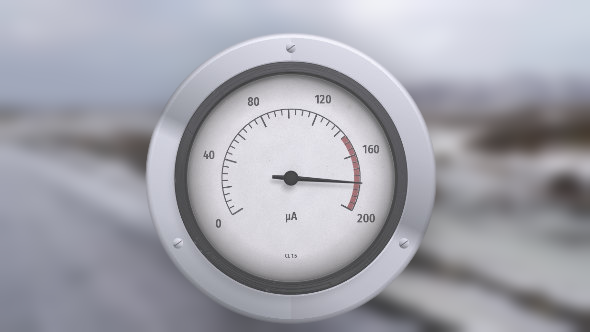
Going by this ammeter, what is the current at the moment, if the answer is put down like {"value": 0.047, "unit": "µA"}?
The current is {"value": 180, "unit": "µA"}
